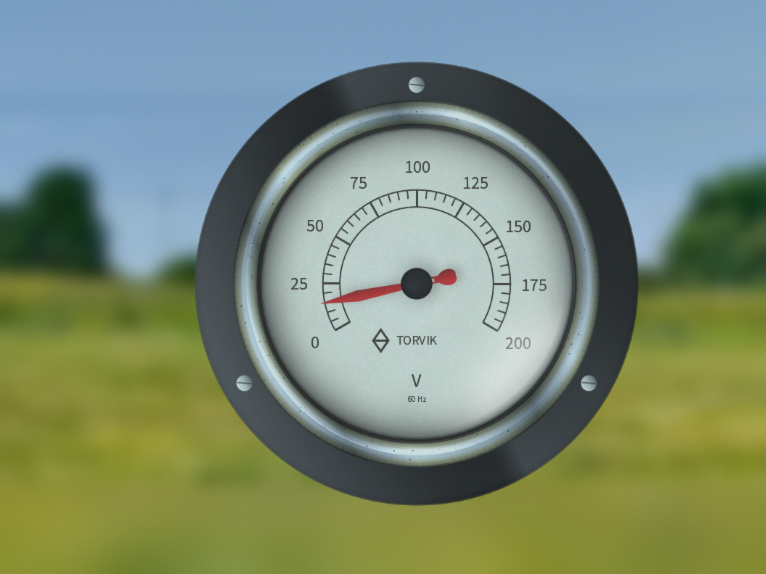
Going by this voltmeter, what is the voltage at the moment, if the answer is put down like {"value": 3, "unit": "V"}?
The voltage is {"value": 15, "unit": "V"}
